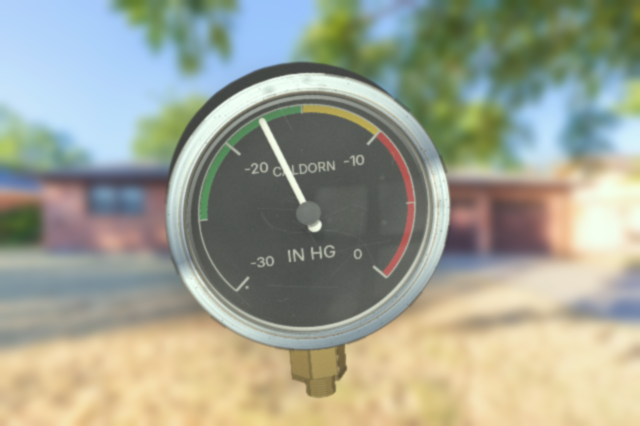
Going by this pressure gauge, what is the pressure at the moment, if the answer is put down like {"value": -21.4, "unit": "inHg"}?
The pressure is {"value": -17.5, "unit": "inHg"}
